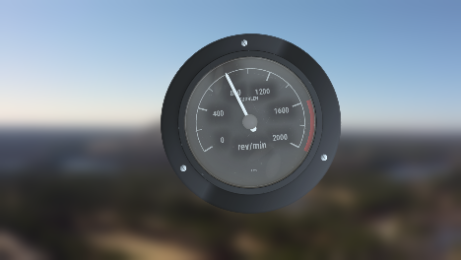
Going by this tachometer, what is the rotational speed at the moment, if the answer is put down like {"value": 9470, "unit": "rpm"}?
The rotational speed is {"value": 800, "unit": "rpm"}
